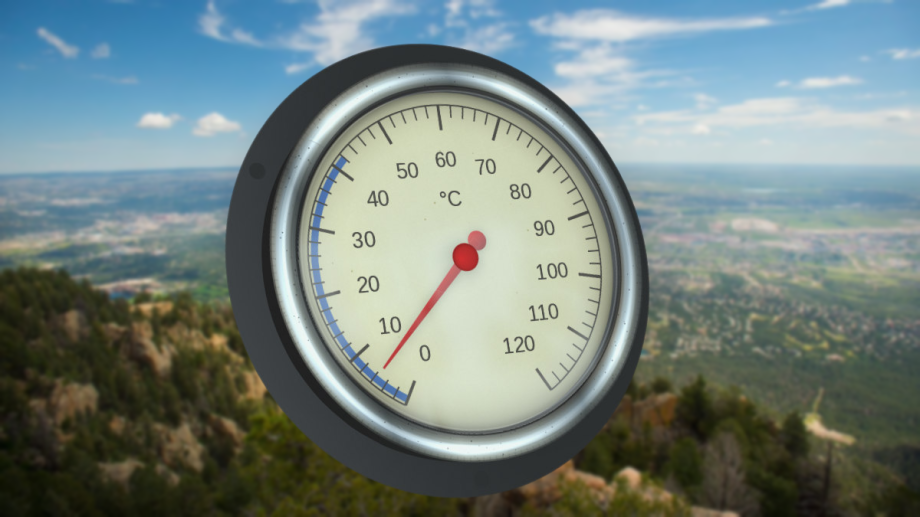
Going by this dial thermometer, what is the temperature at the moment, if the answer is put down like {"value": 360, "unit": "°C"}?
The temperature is {"value": 6, "unit": "°C"}
